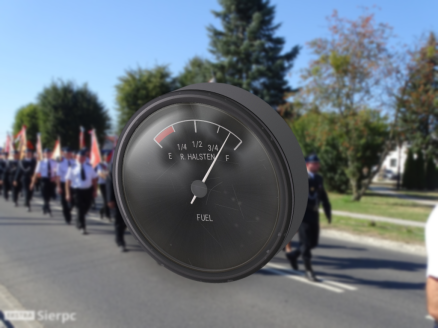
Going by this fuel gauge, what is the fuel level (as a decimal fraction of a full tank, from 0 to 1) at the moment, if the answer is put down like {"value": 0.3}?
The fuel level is {"value": 0.875}
